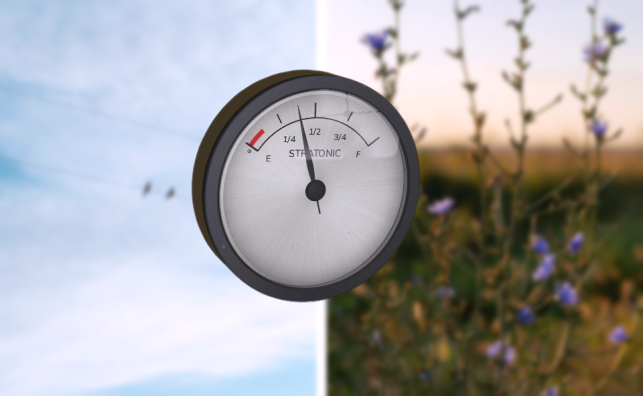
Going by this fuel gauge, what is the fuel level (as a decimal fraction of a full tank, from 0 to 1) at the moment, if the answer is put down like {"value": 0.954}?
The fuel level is {"value": 0.375}
